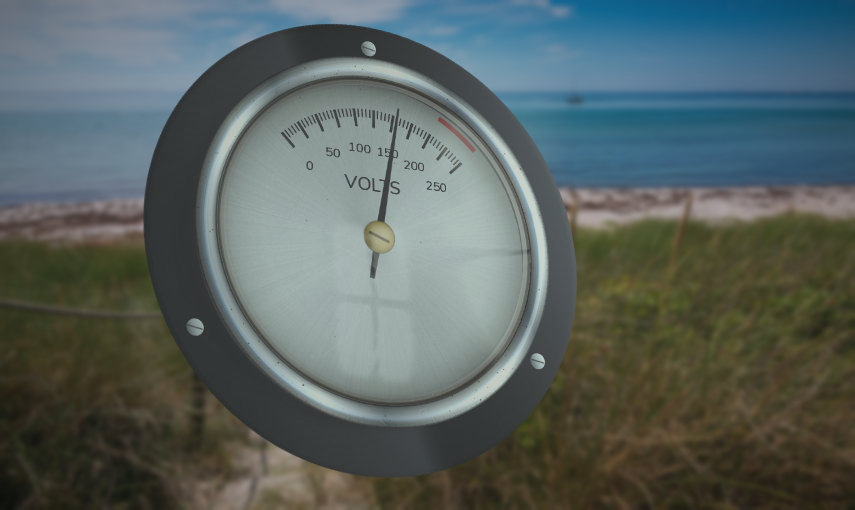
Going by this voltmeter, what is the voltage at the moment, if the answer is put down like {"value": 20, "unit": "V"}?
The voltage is {"value": 150, "unit": "V"}
